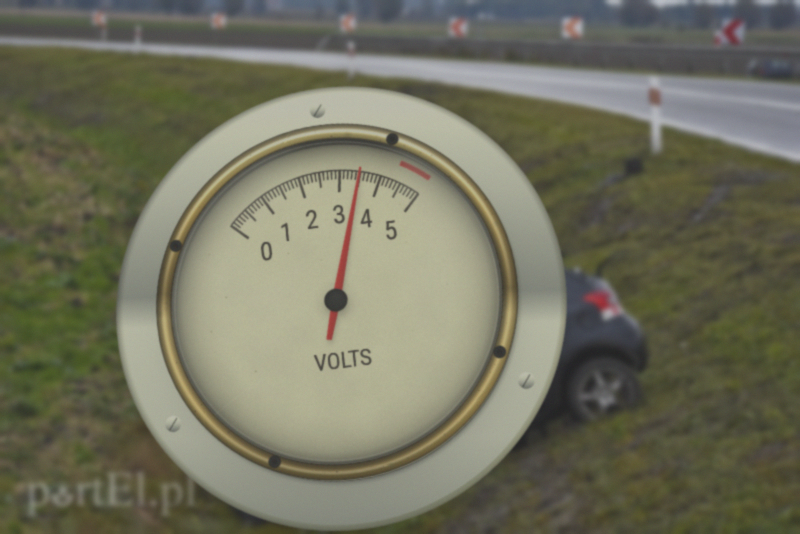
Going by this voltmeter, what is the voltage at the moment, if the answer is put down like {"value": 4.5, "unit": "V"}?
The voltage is {"value": 3.5, "unit": "V"}
